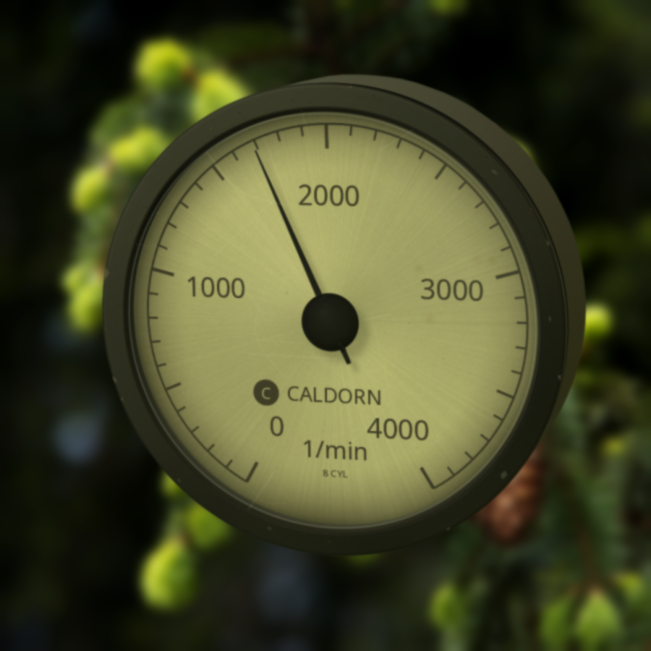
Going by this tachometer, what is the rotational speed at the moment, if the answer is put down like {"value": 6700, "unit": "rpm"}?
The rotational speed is {"value": 1700, "unit": "rpm"}
